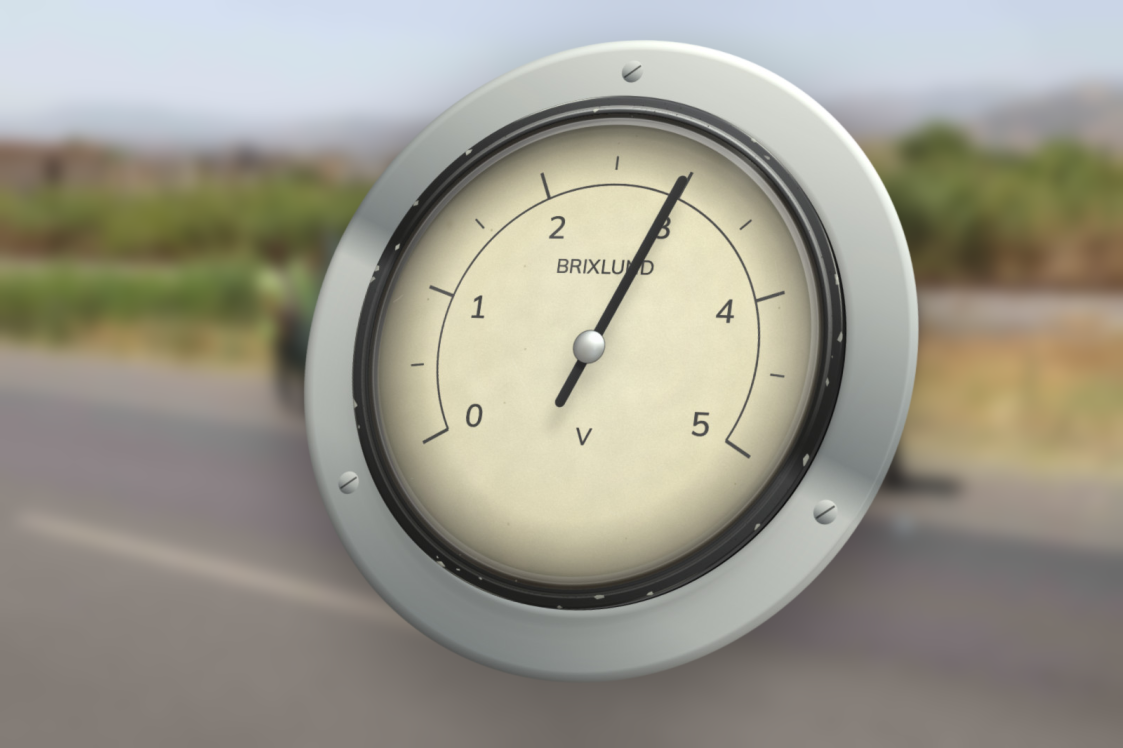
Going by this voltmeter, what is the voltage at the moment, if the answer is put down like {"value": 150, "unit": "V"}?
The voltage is {"value": 3, "unit": "V"}
